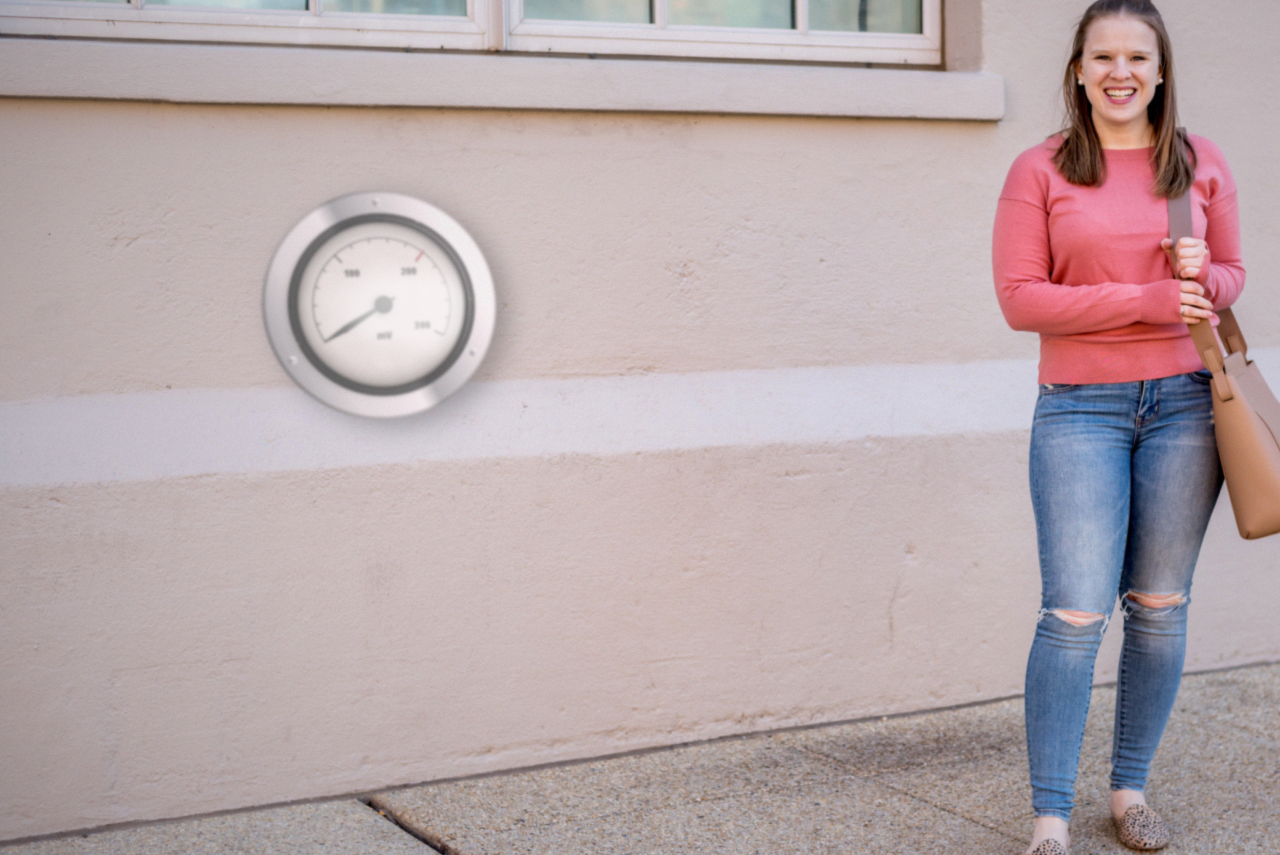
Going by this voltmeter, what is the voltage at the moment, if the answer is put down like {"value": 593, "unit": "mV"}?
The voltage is {"value": 0, "unit": "mV"}
